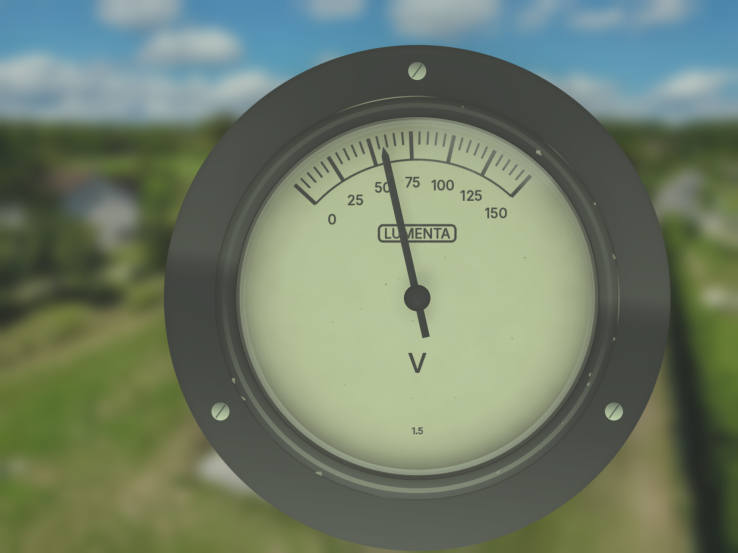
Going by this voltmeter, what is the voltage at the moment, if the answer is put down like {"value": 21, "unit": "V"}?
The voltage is {"value": 57.5, "unit": "V"}
